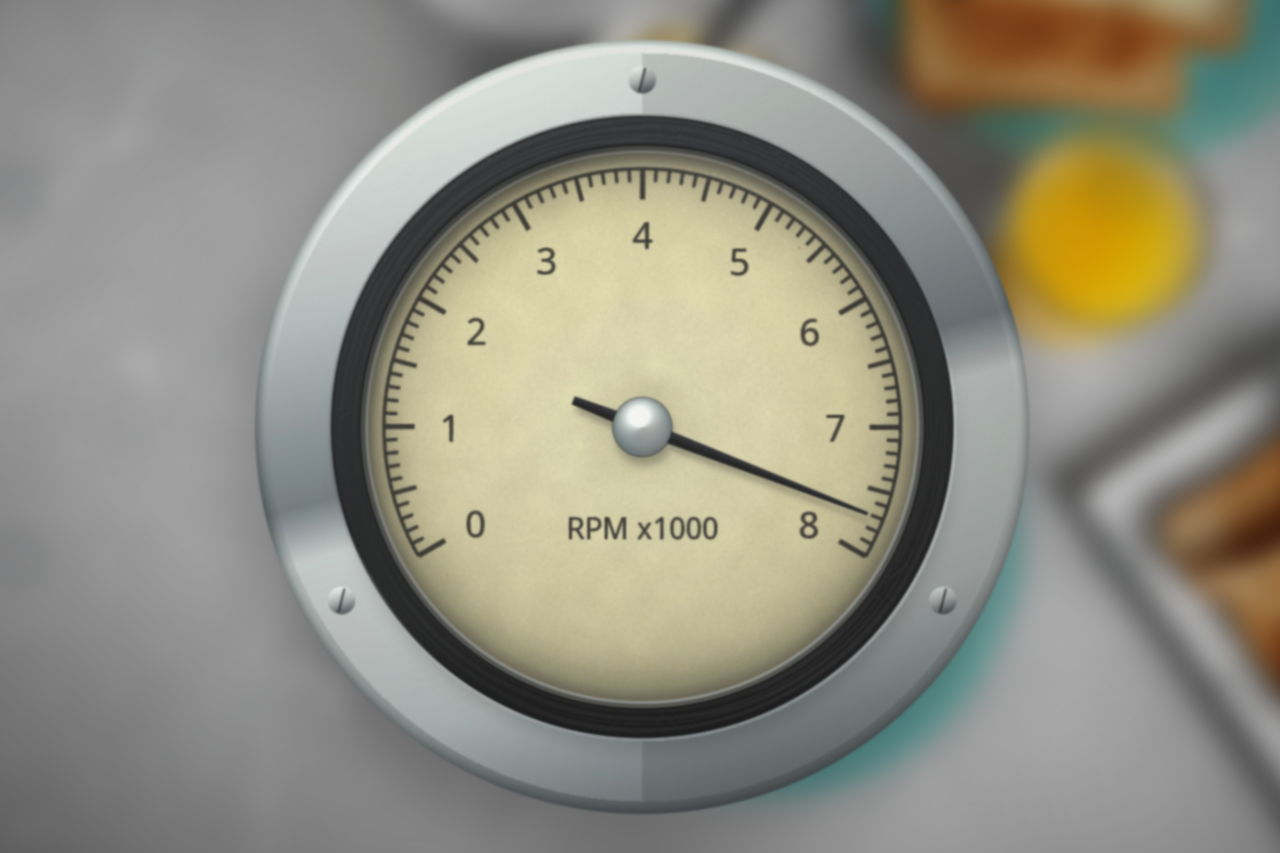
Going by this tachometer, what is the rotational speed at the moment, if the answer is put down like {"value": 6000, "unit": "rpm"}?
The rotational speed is {"value": 7700, "unit": "rpm"}
